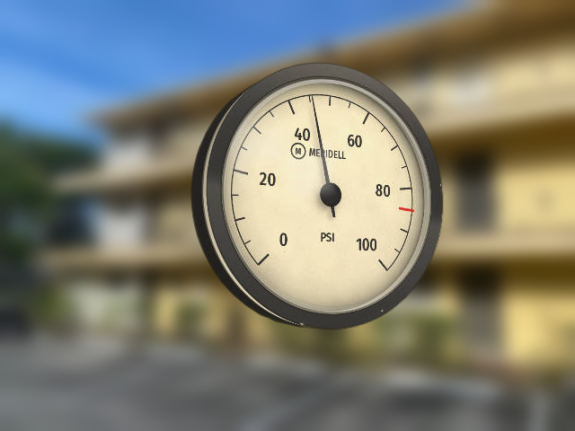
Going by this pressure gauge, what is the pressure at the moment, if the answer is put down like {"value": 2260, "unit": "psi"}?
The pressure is {"value": 45, "unit": "psi"}
